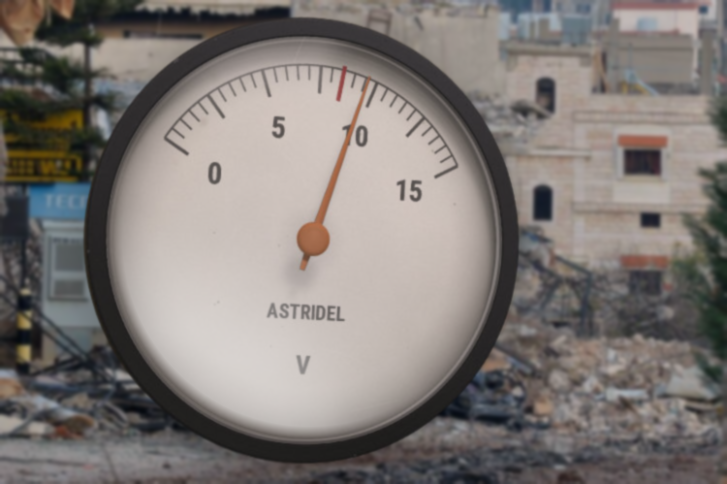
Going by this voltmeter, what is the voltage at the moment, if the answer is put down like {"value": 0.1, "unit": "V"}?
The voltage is {"value": 9.5, "unit": "V"}
